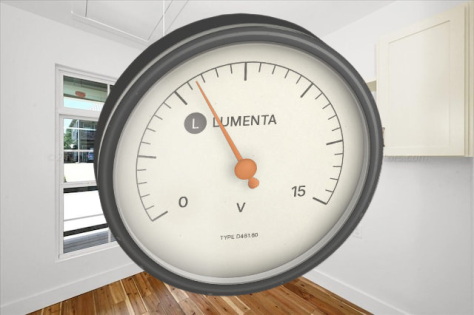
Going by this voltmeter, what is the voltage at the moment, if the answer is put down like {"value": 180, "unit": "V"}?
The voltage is {"value": 5.75, "unit": "V"}
